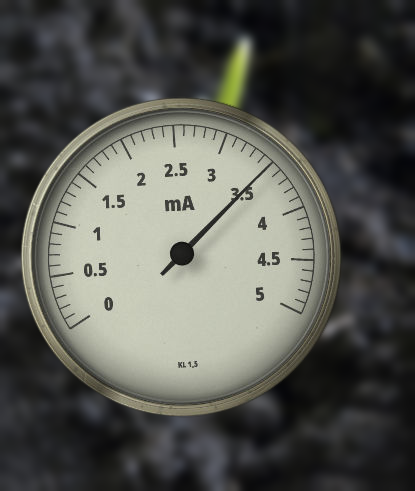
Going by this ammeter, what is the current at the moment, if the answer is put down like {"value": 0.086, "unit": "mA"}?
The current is {"value": 3.5, "unit": "mA"}
